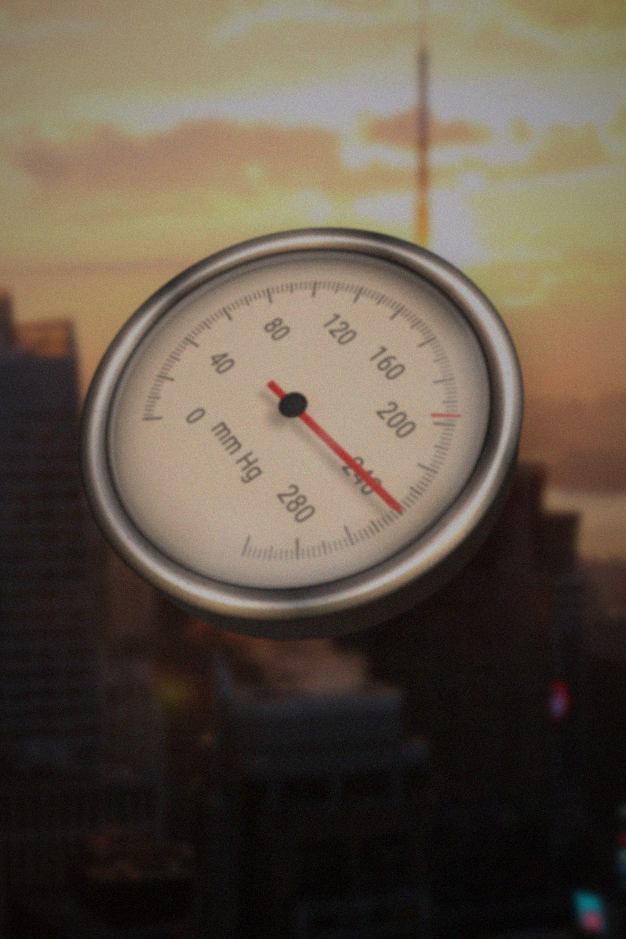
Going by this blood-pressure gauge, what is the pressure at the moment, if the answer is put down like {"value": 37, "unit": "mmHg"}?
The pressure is {"value": 240, "unit": "mmHg"}
